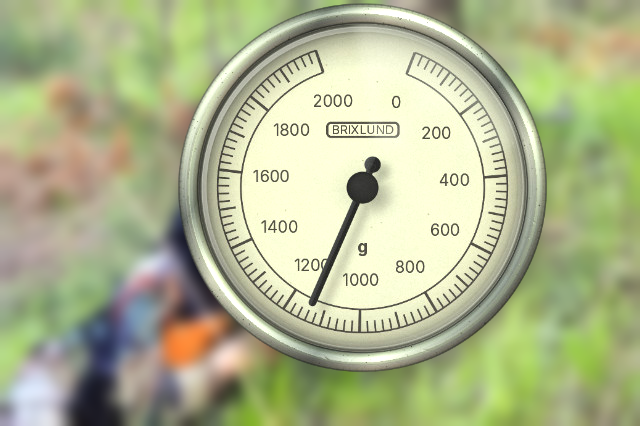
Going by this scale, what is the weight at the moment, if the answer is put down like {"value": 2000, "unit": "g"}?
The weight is {"value": 1140, "unit": "g"}
